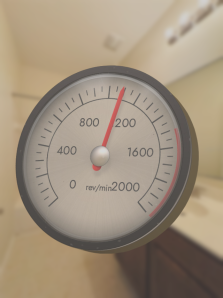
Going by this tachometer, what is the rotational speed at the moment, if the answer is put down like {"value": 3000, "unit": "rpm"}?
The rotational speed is {"value": 1100, "unit": "rpm"}
